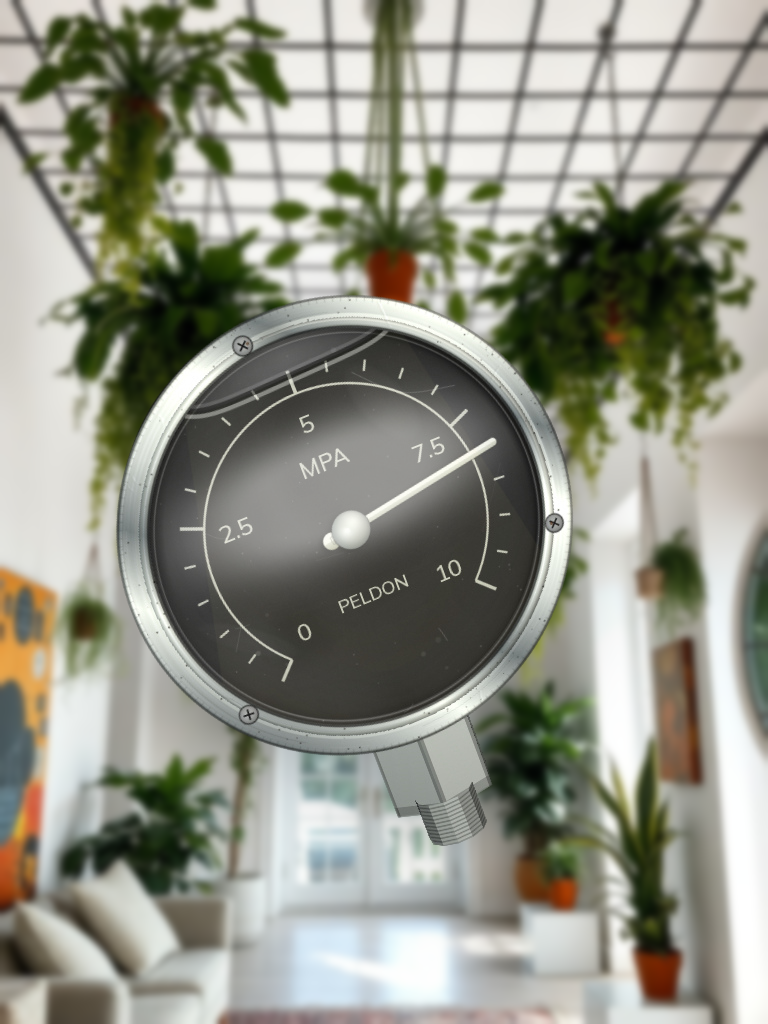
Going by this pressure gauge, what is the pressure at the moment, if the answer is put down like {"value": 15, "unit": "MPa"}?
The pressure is {"value": 8, "unit": "MPa"}
